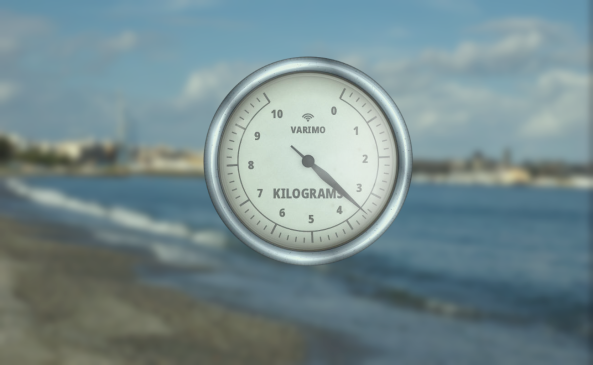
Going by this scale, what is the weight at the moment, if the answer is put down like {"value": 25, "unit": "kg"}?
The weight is {"value": 3.5, "unit": "kg"}
